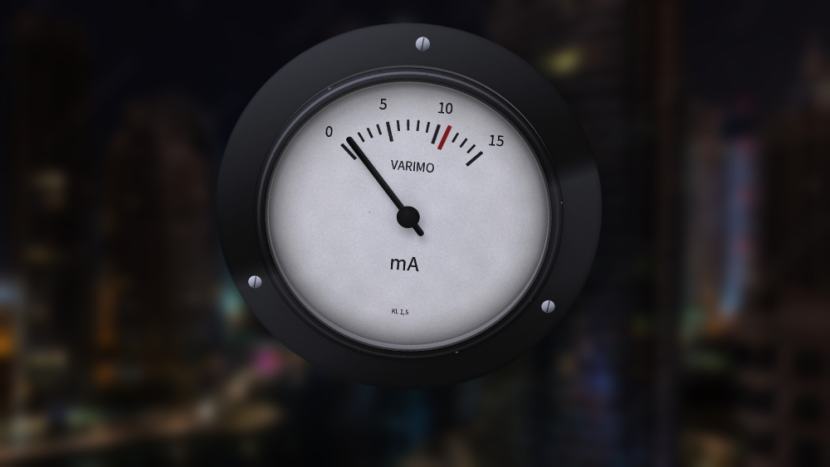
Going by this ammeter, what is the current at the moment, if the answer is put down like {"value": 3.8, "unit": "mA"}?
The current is {"value": 1, "unit": "mA"}
